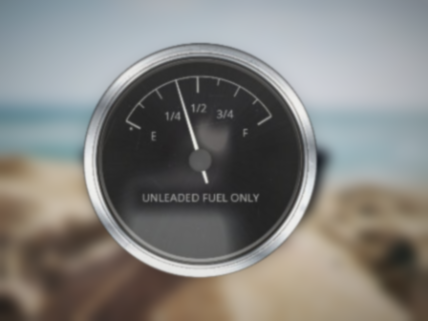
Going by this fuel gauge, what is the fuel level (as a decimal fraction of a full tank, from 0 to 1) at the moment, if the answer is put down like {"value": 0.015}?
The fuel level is {"value": 0.375}
